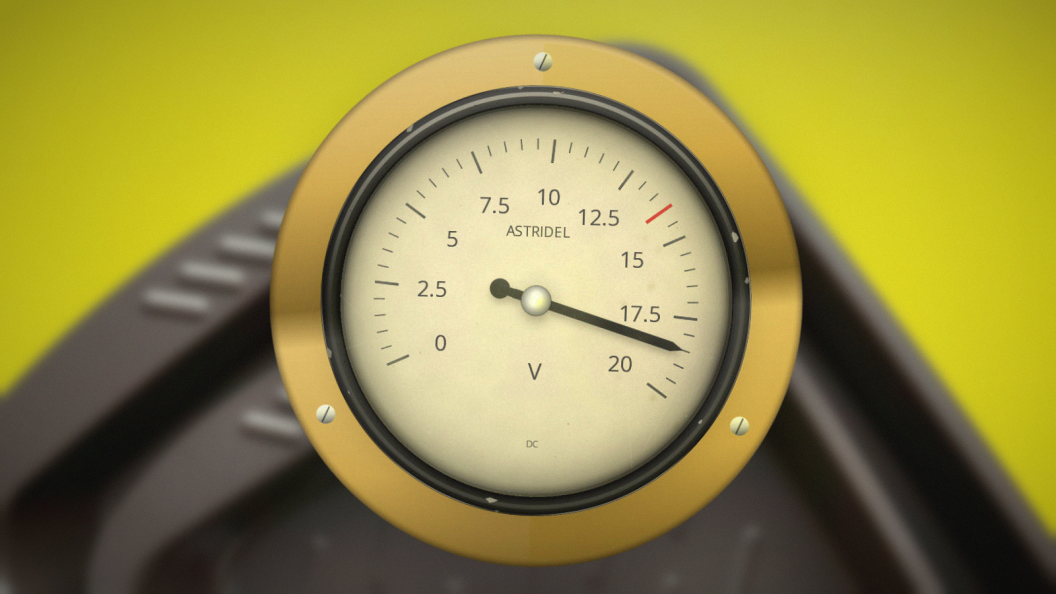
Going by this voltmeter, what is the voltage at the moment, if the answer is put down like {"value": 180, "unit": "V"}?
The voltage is {"value": 18.5, "unit": "V"}
